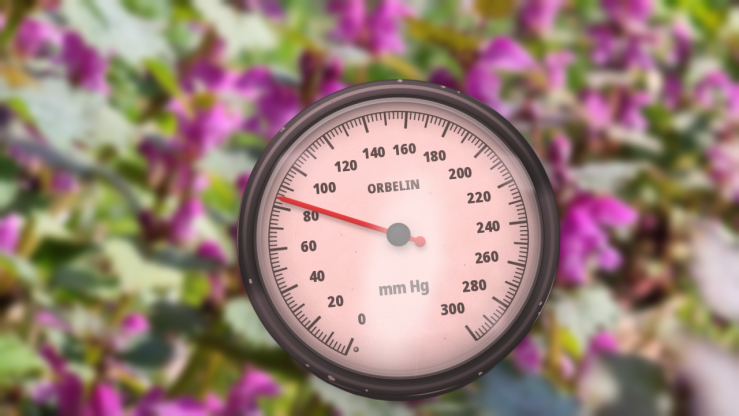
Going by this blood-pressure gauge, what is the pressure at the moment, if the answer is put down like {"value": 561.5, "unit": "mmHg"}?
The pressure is {"value": 84, "unit": "mmHg"}
